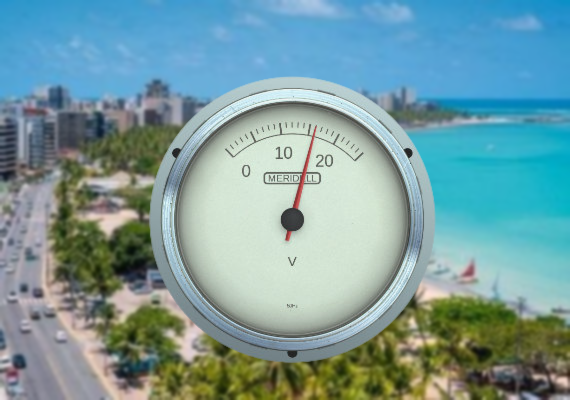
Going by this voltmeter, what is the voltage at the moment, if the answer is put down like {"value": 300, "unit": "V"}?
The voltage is {"value": 16, "unit": "V"}
